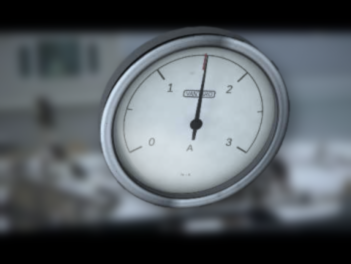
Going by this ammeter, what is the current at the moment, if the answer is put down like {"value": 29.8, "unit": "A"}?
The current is {"value": 1.5, "unit": "A"}
